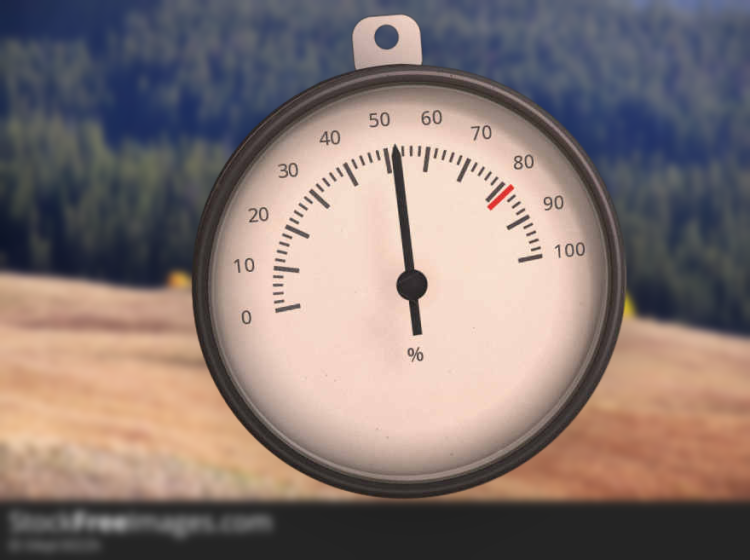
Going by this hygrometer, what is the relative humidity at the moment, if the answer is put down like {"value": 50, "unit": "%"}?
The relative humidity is {"value": 52, "unit": "%"}
